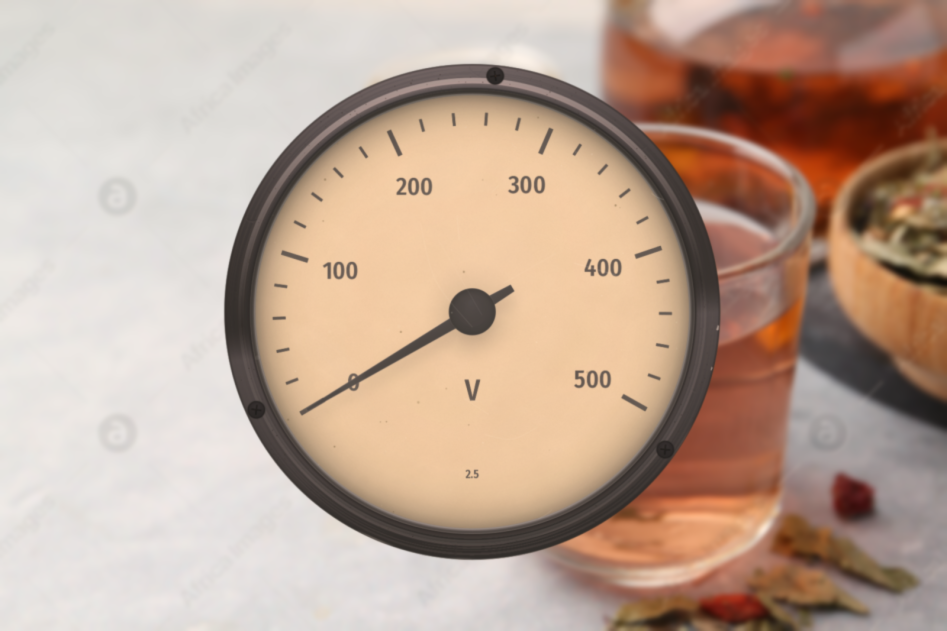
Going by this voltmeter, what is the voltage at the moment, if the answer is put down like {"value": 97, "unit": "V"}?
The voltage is {"value": 0, "unit": "V"}
